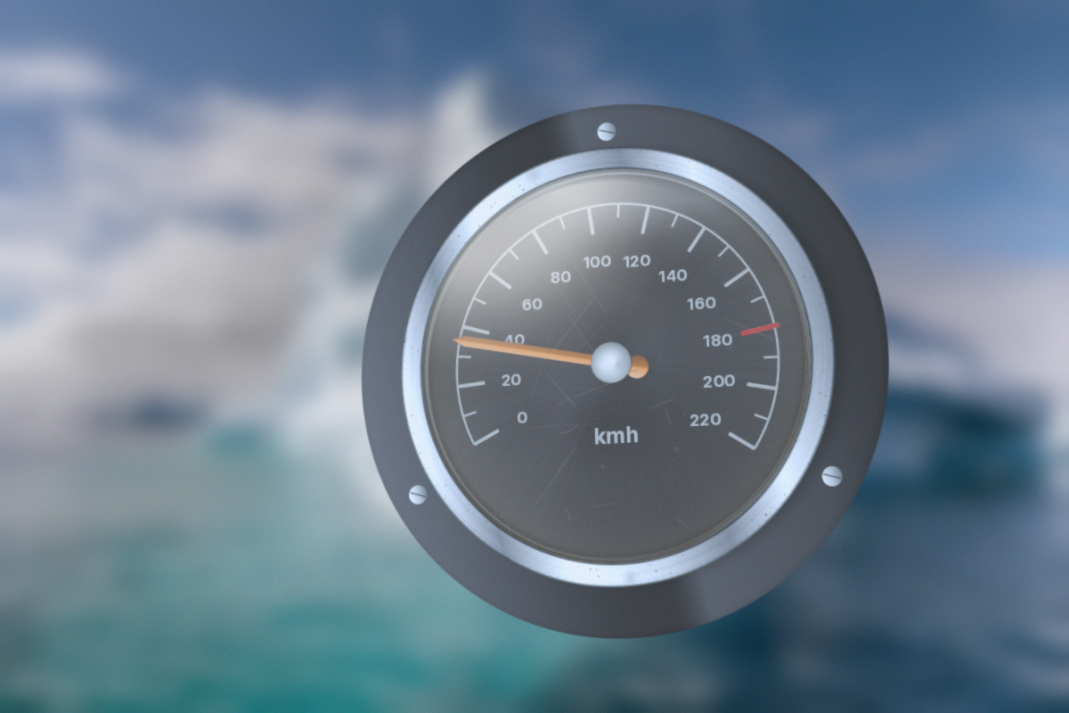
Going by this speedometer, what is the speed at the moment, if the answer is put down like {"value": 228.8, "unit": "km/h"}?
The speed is {"value": 35, "unit": "km/h"}
